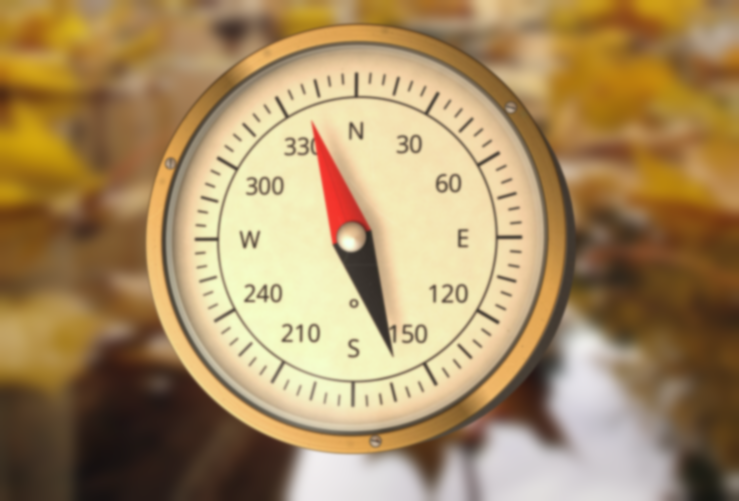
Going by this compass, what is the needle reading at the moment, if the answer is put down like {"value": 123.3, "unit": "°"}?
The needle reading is {"value": 340, "unit": "°"}
